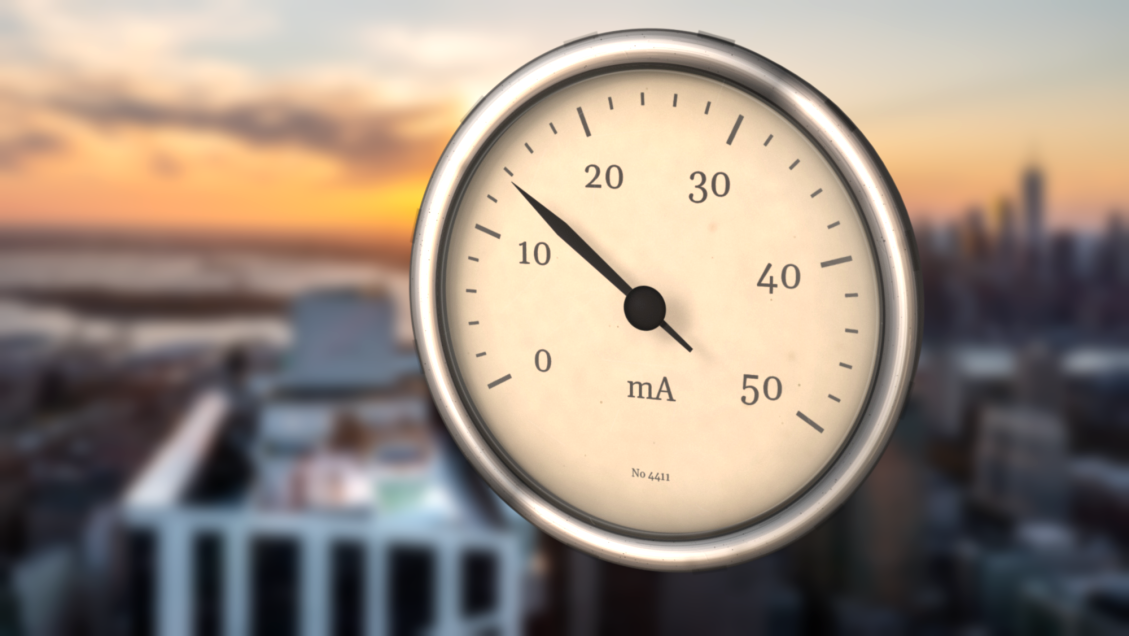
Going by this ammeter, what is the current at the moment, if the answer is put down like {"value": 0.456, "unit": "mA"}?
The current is {"value": 14, "unit": "mA"}
